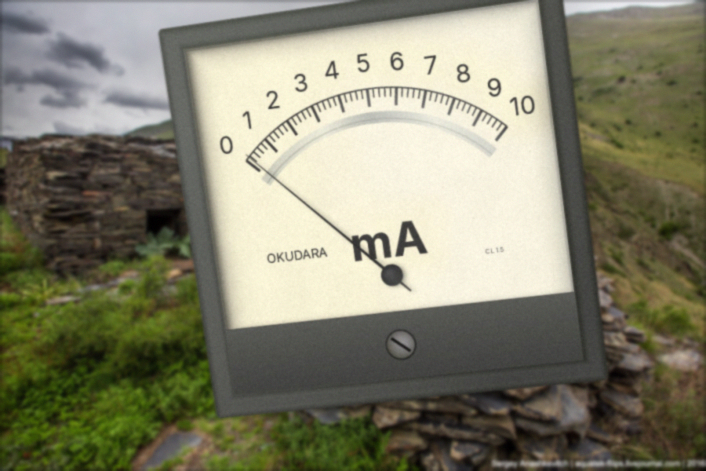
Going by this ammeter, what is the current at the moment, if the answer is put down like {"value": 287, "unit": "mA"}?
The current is {"value": 0.2, "unit": "mA"}
